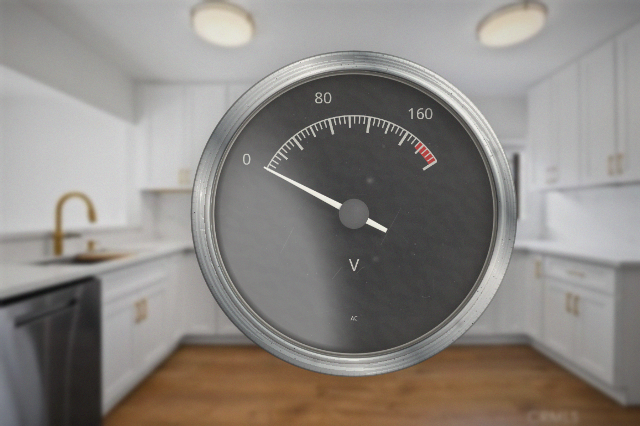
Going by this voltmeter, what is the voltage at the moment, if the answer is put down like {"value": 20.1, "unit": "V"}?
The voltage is {"value": 0, "unit": "V"}
